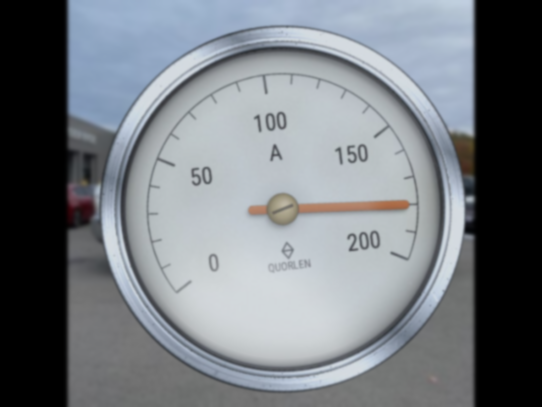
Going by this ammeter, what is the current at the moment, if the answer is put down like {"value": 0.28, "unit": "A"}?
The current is {"value": 180, "unit": "A"}
